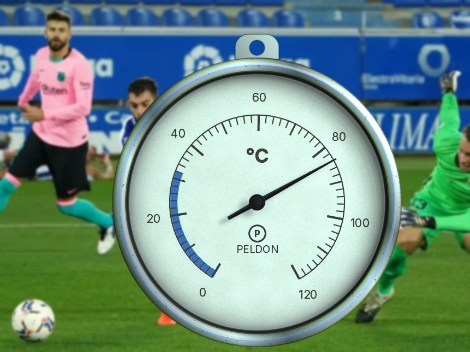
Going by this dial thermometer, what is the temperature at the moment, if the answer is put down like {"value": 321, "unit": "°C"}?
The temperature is {"value": 84, "unit": "°C"}
